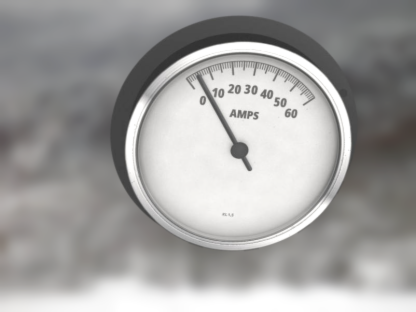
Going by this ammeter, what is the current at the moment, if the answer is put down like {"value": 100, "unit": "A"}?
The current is {"value": 5, "unit": "A"}
